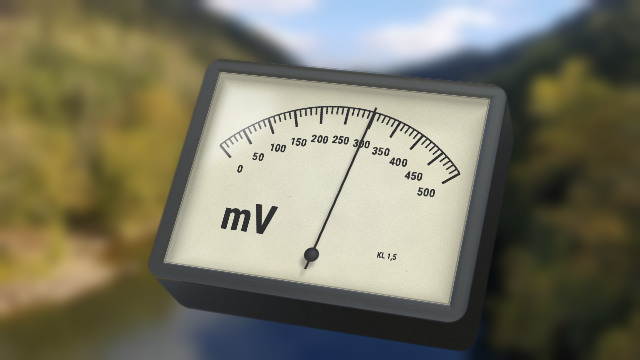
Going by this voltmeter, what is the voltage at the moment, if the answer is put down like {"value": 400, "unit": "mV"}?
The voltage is {"value": 300, "unit": "mV"}
